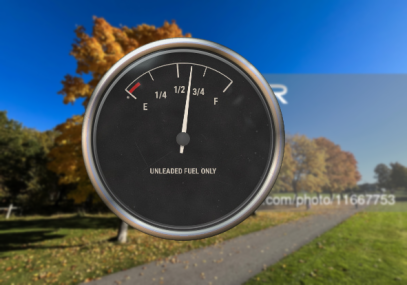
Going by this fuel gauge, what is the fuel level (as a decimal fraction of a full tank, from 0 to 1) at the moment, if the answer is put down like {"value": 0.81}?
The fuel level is {"value": 0.625}
